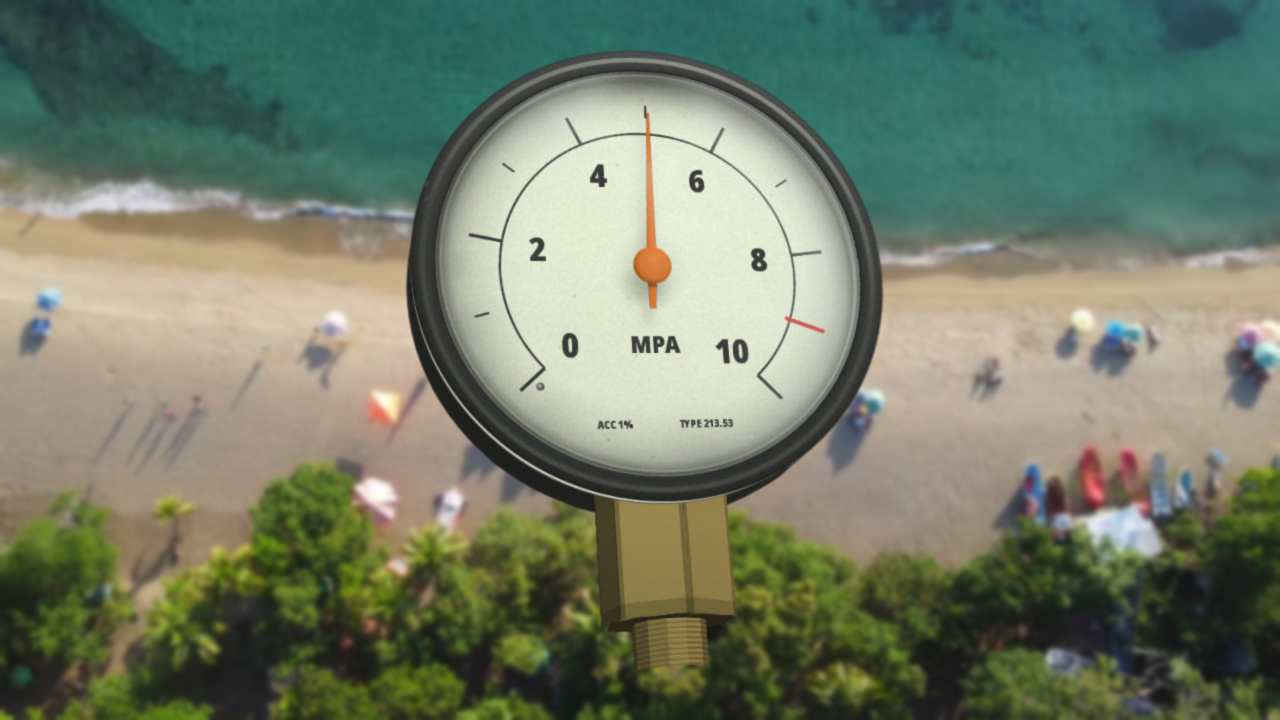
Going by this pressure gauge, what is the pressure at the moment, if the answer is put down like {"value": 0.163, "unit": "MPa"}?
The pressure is {"value": 5, "unit": "MPa"}
